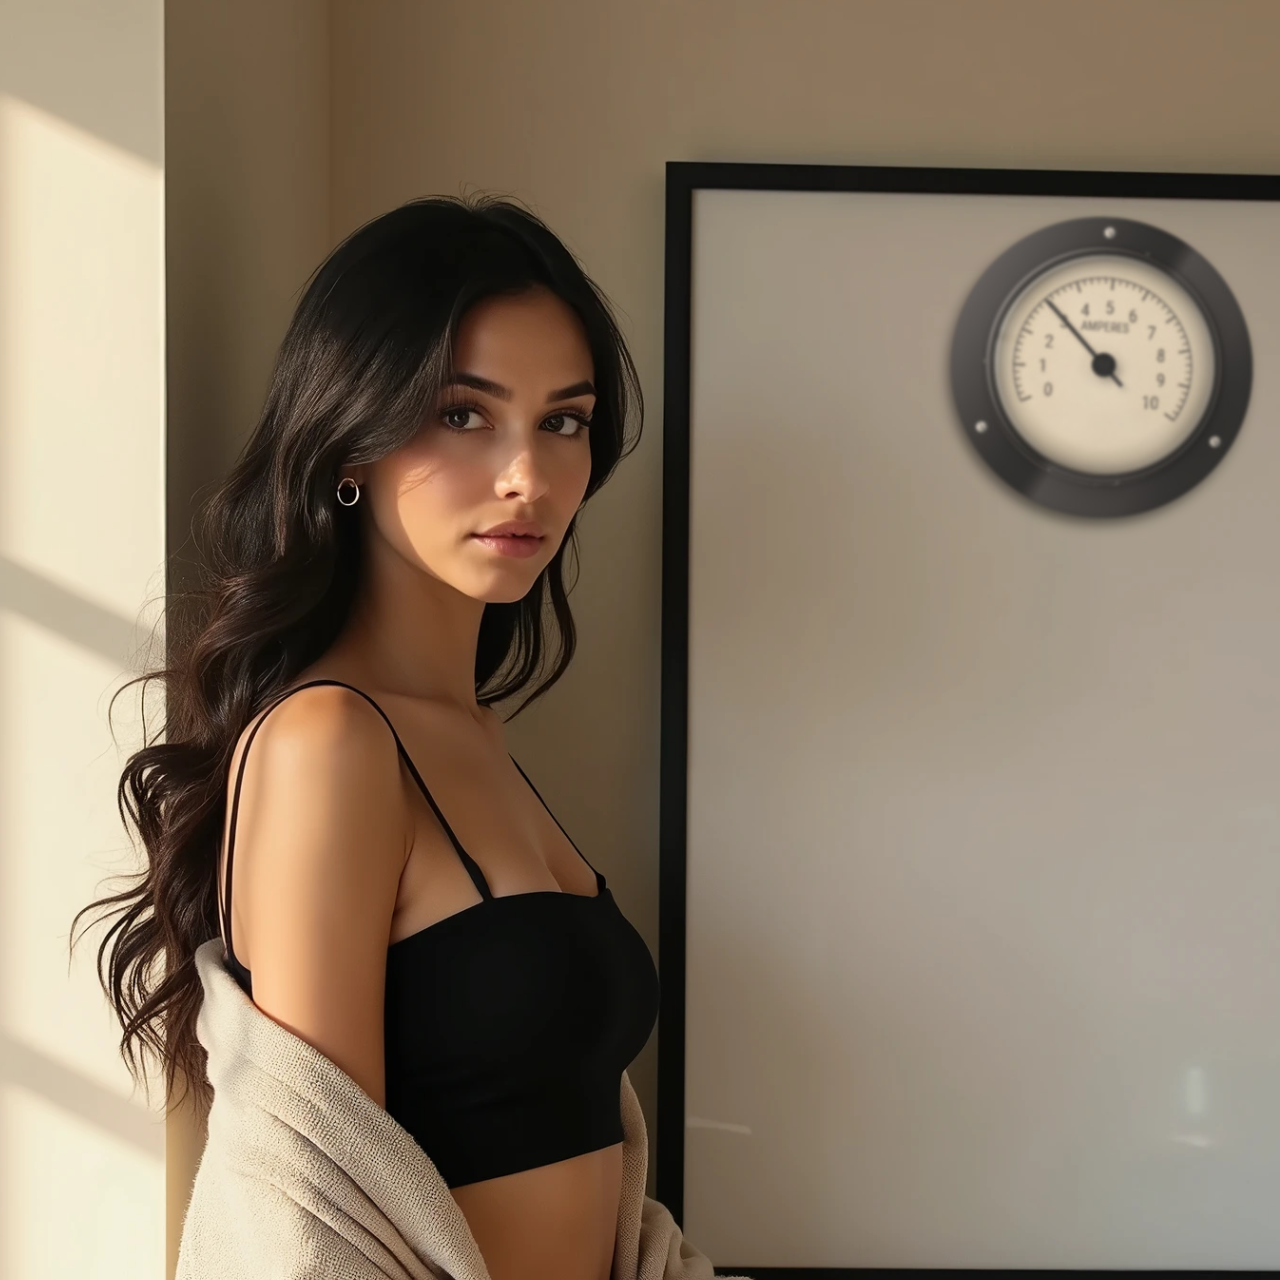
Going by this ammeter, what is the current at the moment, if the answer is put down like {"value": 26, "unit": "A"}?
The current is {"value": 3, "unit": "A"}
